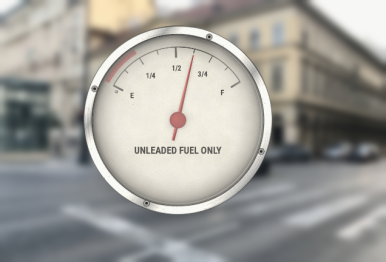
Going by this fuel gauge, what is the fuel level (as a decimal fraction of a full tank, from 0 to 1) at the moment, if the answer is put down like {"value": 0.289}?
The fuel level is {"value": 0.625}
